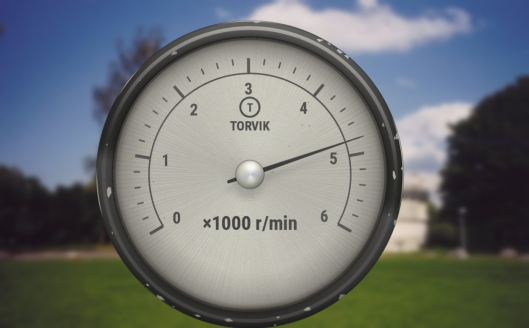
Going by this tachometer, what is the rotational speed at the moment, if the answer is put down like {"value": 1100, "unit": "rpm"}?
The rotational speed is {"value": 4800, "unit": "rpm"}
